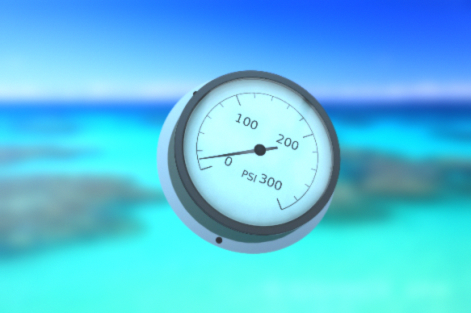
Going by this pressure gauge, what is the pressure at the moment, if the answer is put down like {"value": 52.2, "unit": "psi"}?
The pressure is {"value": 10, "unit": "psi"}
